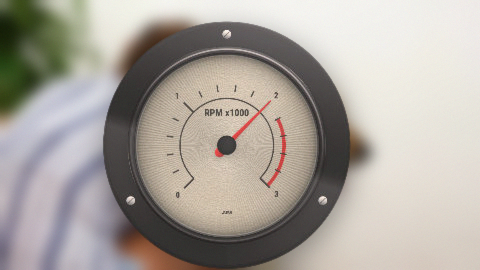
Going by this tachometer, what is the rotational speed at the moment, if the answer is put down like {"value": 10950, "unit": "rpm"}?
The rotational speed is {"value": 2000, "unit": "rpm"}
